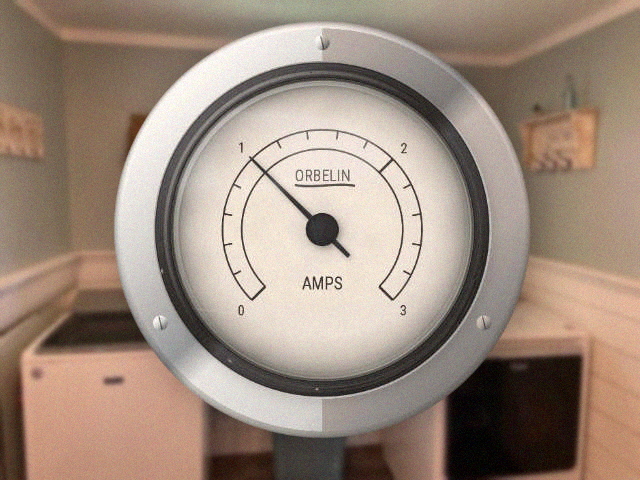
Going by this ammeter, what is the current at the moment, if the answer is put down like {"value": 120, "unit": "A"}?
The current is {"value": 1, "unit": "A"}
